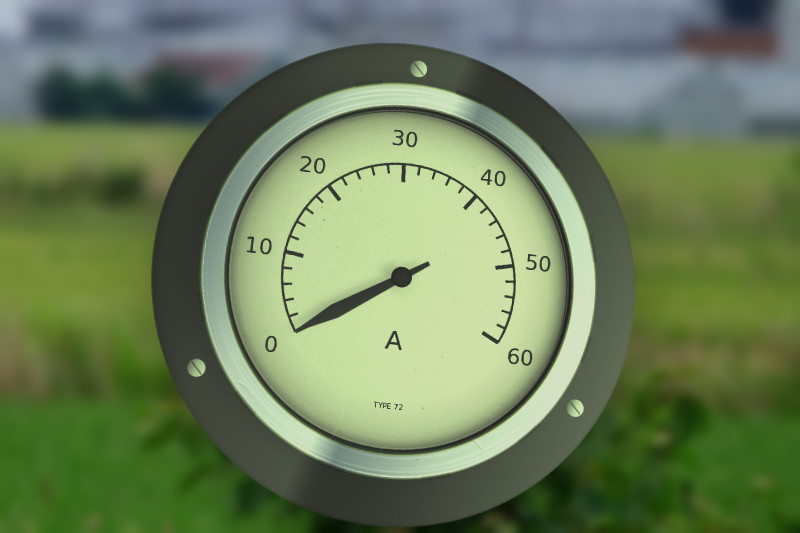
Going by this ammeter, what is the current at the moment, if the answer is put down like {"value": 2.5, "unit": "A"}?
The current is {"value": 0, "unit": "A"}
